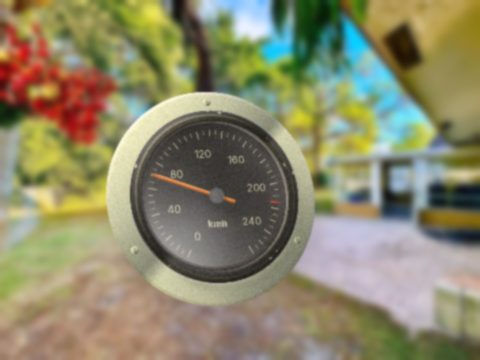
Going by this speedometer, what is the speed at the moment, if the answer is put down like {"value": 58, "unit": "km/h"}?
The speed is {"value": 70, "unit": "km/h"}
